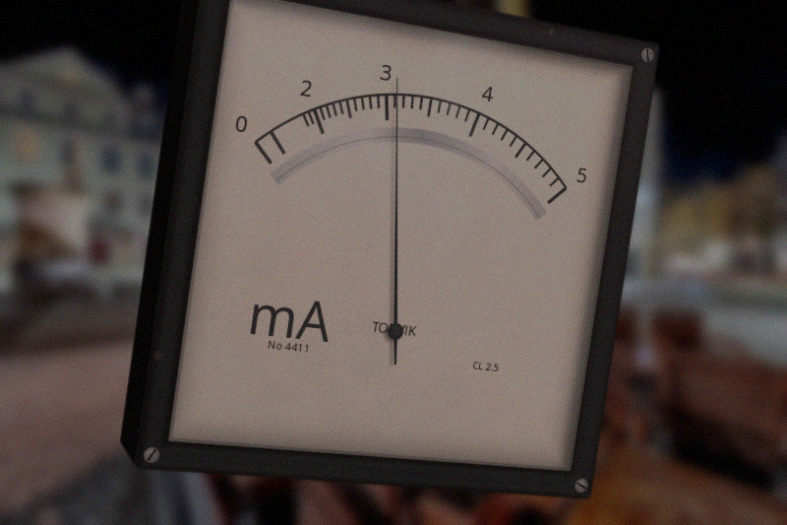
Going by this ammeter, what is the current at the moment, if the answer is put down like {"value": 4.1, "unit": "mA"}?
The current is {"value": 3.1, "unit": "mA"}
